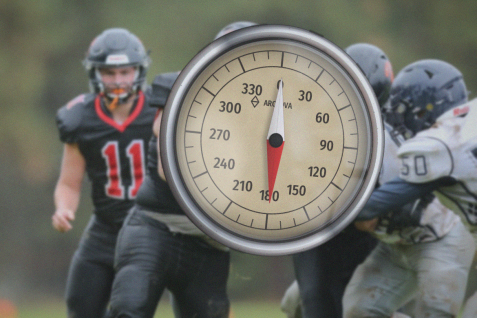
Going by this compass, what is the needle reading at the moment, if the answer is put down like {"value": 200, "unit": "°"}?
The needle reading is {"value": 180, "unit": "°"}
